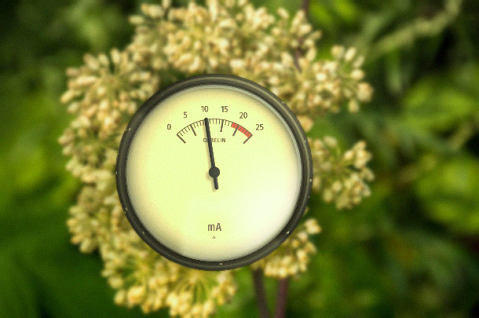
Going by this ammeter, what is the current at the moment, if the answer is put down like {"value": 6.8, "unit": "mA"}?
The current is {"value": 10, "unit": "mA"}
